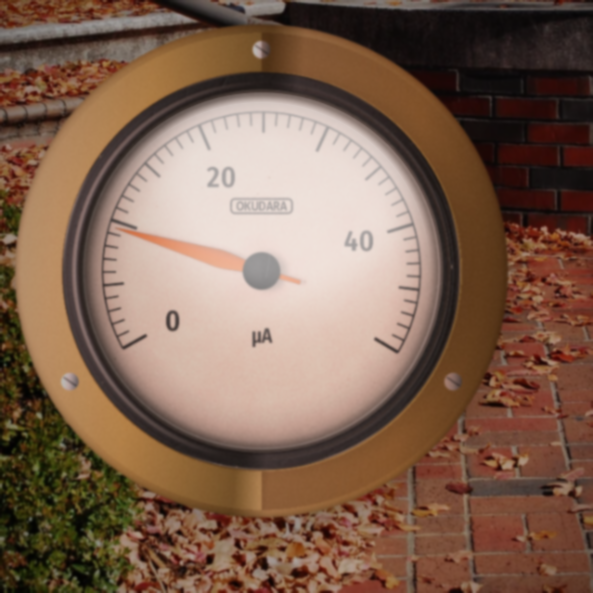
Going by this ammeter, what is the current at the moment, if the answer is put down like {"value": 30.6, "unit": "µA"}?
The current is {"value": 9.5, "unit": "µA"}
